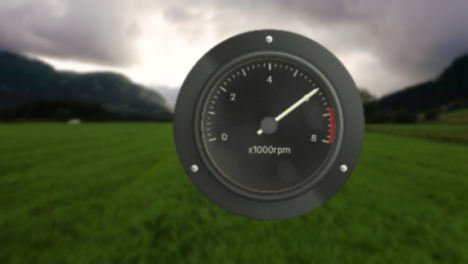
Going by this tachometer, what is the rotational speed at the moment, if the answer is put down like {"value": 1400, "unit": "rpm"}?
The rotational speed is {"value": 6000, "unit": "rpm"}
